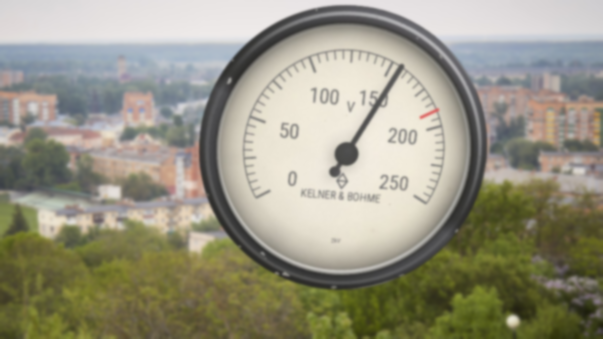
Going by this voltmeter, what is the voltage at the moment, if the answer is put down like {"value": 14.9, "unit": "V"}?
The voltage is {"value": 155, "unit": "V"}
